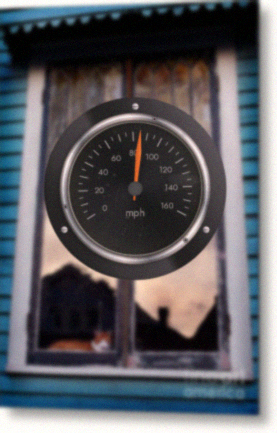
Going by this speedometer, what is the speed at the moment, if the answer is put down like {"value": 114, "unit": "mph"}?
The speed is {"value": 85, "unit": "mph"}
